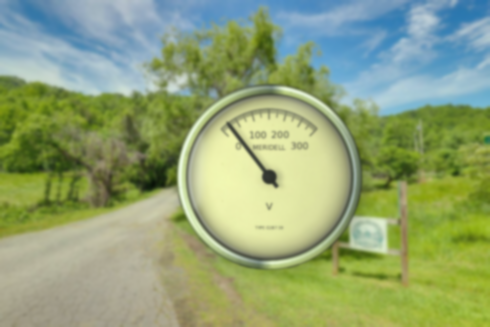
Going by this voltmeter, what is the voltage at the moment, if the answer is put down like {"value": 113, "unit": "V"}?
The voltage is {"value": 25, "unit": "V"}
